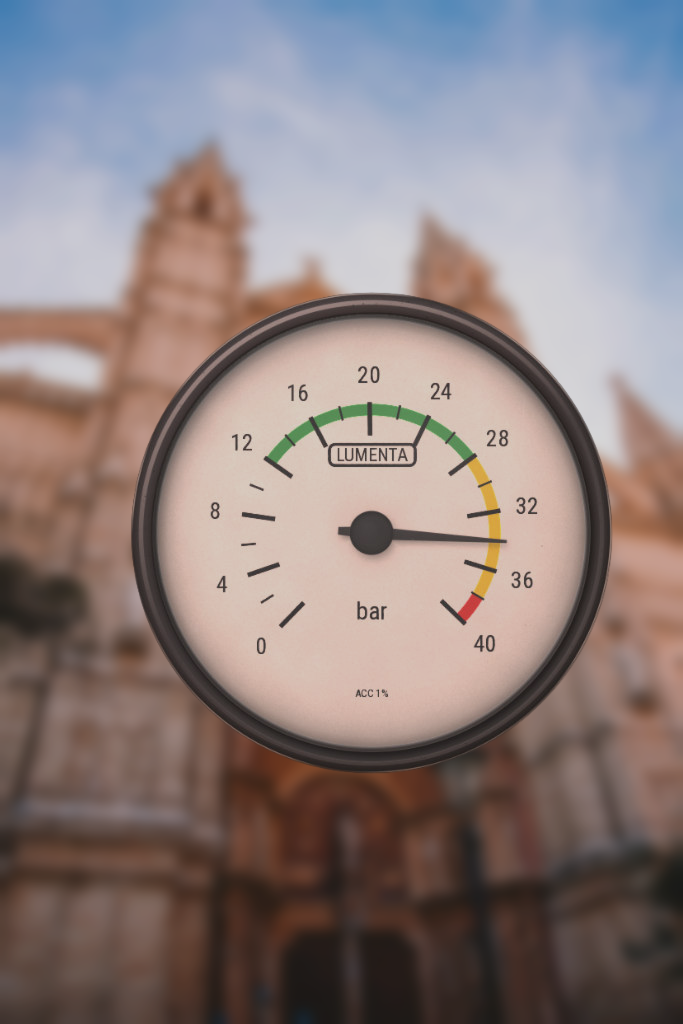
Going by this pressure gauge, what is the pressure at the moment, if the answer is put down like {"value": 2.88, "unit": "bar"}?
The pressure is {"value": 34, "unit": "bar"}
